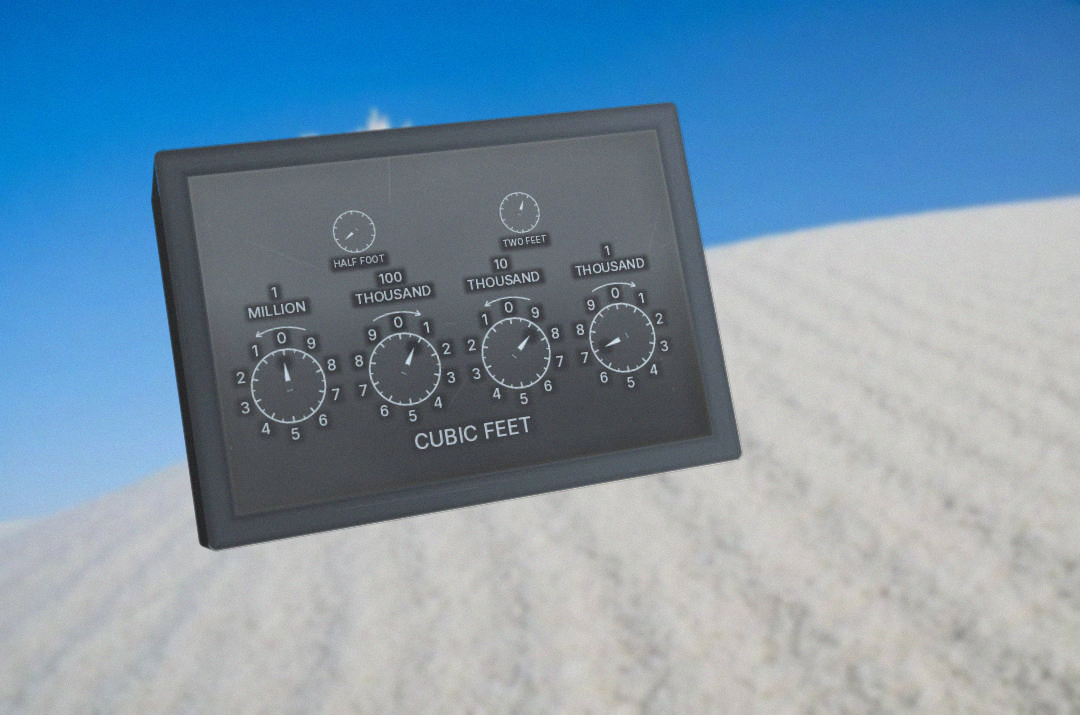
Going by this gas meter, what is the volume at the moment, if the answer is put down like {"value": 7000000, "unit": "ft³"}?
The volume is {"value": 8700, "unit": "ft³"}
